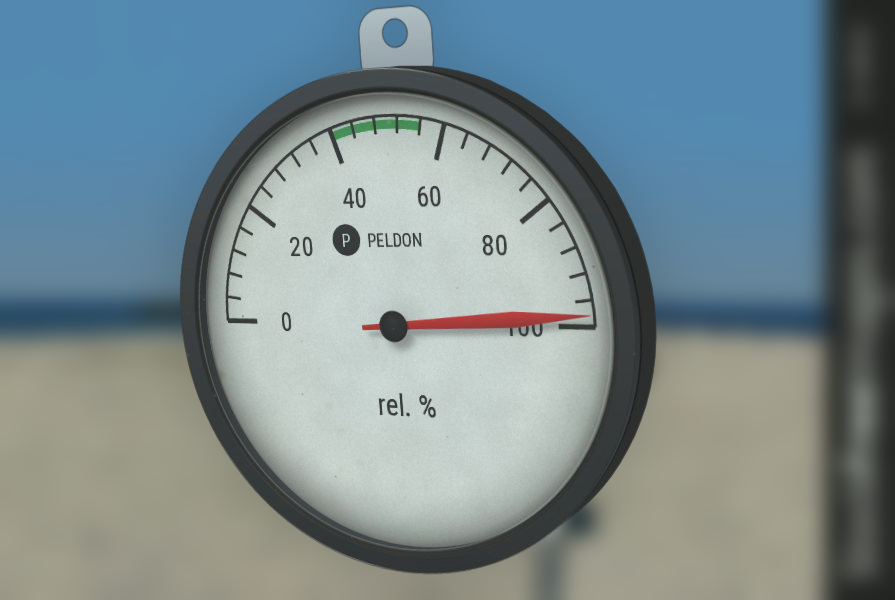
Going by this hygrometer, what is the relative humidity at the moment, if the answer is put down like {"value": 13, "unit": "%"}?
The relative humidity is {"value": 98, "unit": "%"}
